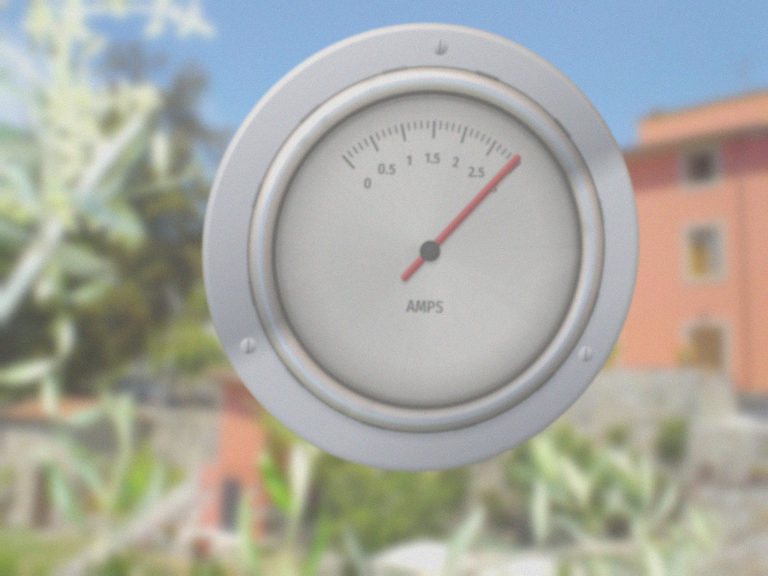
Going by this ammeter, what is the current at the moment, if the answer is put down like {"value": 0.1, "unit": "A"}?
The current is {"value": 2.9, "unit": "A"}
